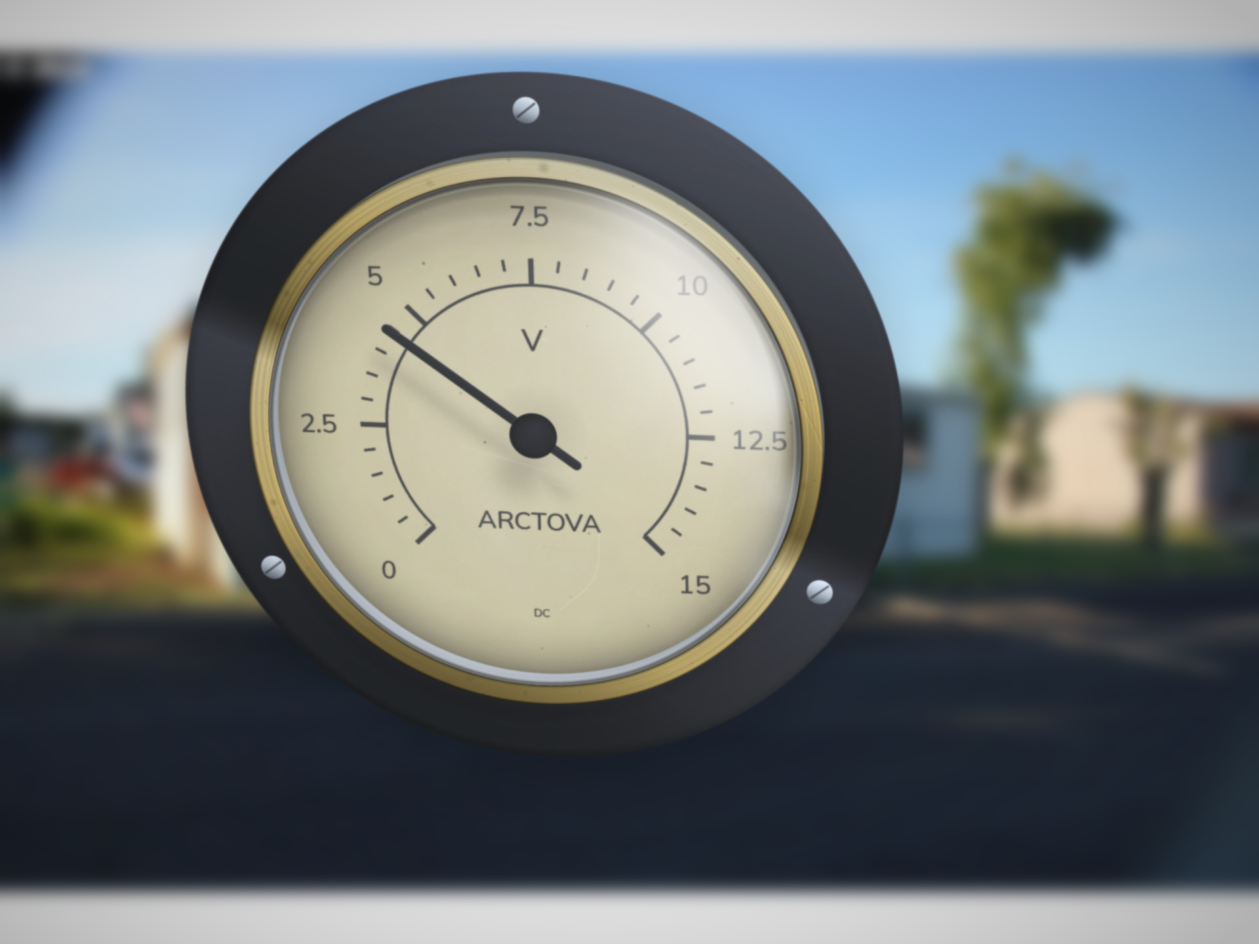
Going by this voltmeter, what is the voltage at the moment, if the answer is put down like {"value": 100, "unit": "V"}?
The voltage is {"value": 4.5, "unit": "V"}
